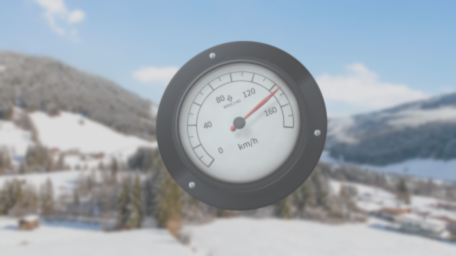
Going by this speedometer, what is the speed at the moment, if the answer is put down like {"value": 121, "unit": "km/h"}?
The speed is {"value": 145, "unit": "km/h"}
